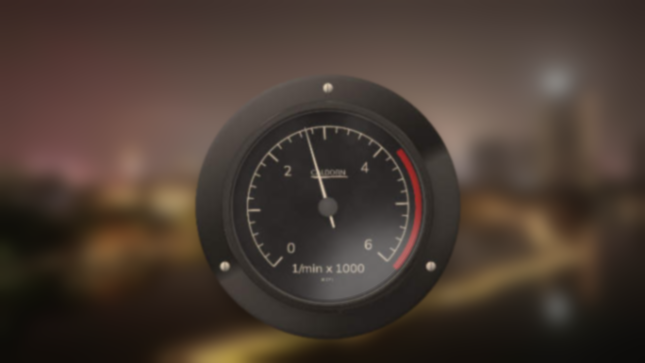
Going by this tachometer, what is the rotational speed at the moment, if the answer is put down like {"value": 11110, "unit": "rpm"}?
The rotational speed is {"value": 2700, "unit": "rpm"}
